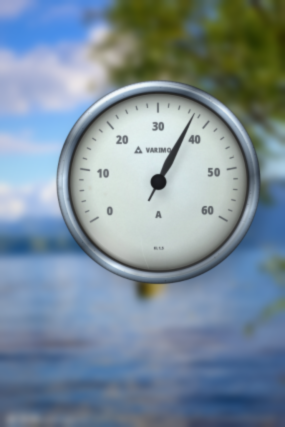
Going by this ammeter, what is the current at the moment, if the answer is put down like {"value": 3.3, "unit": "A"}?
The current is {"value": 37, "unit": "A"}
